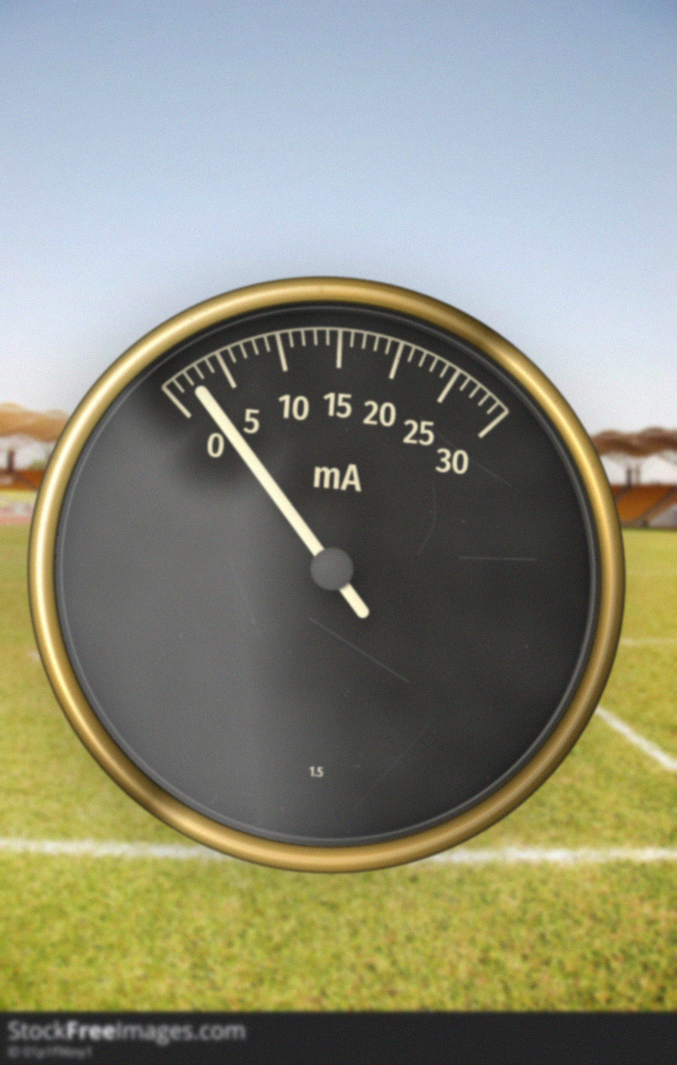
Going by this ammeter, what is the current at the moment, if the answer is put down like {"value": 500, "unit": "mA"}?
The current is {"value": 2, "unit": "mA"}
